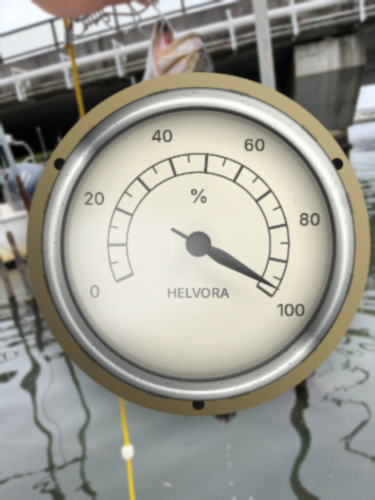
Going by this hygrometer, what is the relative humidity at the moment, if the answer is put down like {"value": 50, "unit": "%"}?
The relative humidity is {"value": 97.5, "unit": "%"}
